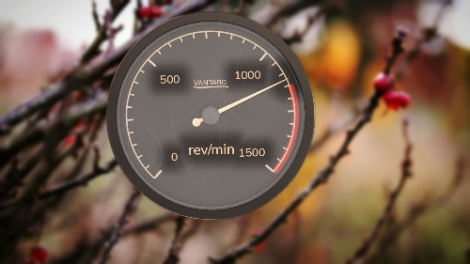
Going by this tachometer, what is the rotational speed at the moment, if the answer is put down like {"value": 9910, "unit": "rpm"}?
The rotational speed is {"value": 1125, "unit": "rpm"}
